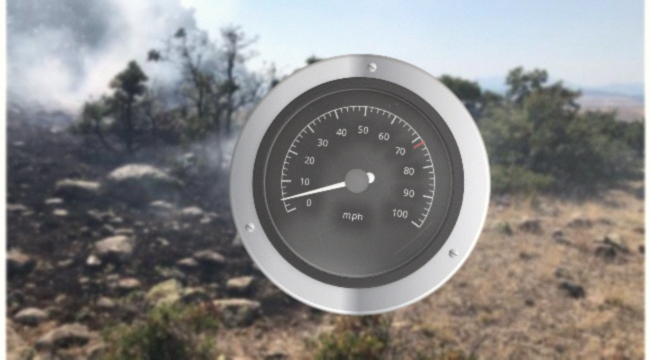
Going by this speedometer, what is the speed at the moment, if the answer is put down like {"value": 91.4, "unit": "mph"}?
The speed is {"value": 4, "unit": "mph"}
